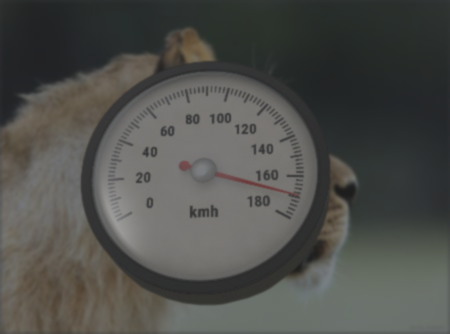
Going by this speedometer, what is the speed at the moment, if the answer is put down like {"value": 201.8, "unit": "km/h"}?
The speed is {"value": 170, "unit": "km/h"}
